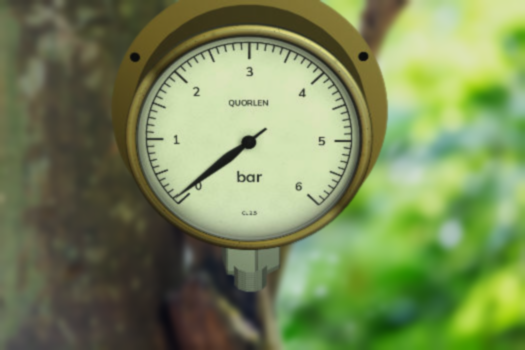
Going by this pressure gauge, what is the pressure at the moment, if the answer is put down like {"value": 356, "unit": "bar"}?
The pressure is {"value": 0.1, "unit": "bar"}
